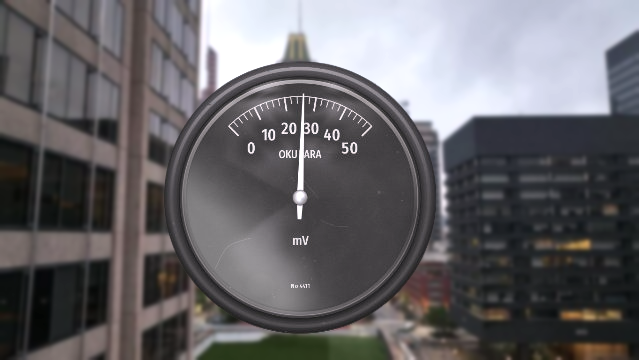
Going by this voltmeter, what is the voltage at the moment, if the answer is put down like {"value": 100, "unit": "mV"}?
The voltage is {"value": 26, "unit": "mV"}
